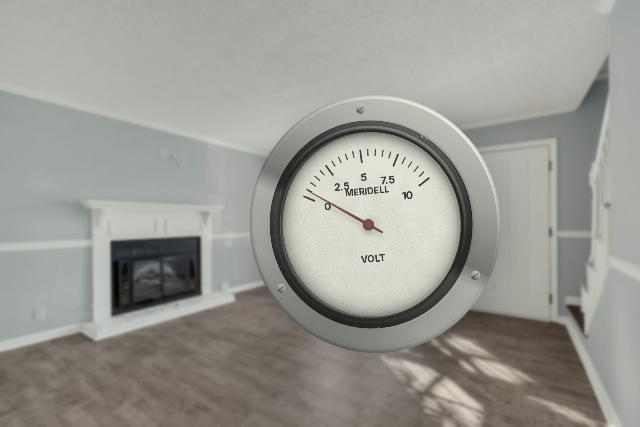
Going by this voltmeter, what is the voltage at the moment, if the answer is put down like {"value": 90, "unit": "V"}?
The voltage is {"value": 0.5, "unit": "V"}
